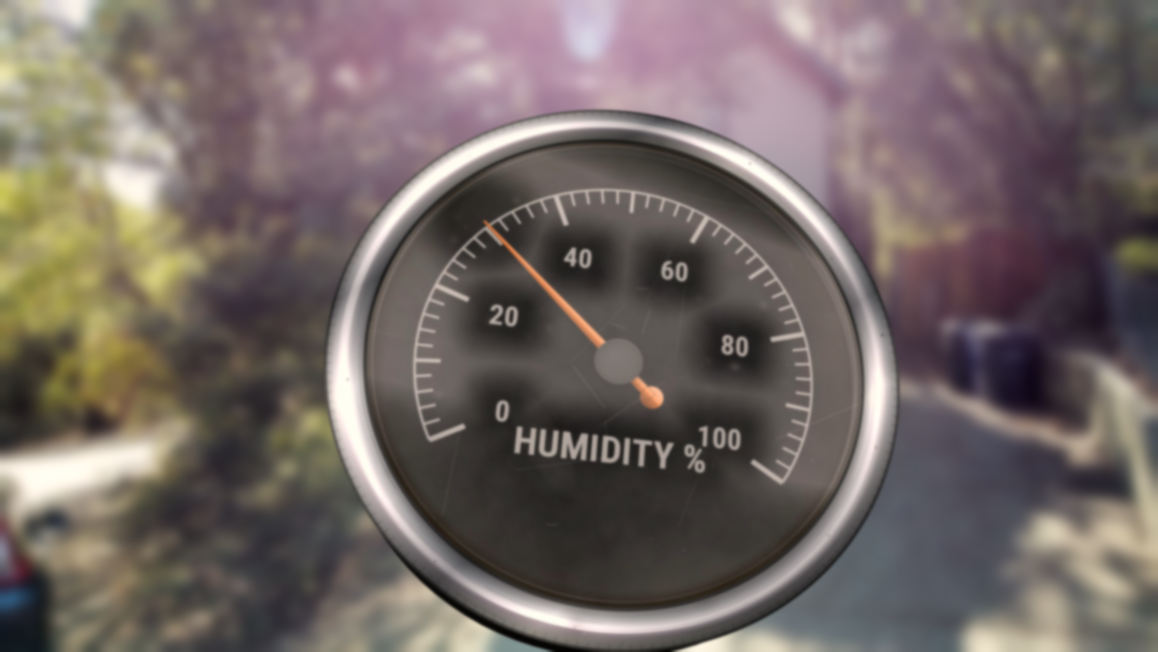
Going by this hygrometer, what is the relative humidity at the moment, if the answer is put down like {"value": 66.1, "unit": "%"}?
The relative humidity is {"value": 30, "unit": "%"}
